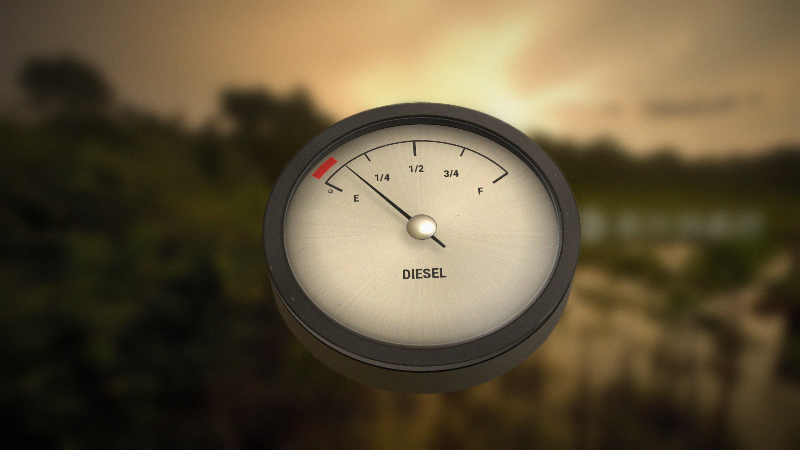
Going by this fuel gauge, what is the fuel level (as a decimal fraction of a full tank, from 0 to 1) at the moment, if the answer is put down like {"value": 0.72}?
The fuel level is {"value": 0.125}
